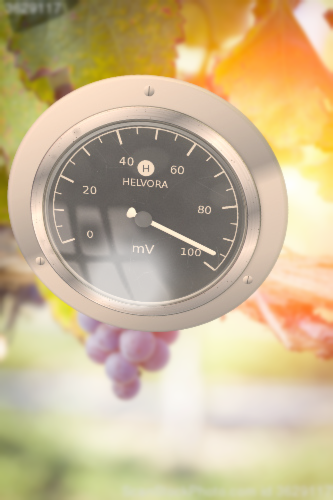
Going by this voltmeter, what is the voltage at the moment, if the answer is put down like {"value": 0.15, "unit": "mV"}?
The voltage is {"value": 95, "unit": "mV"}
